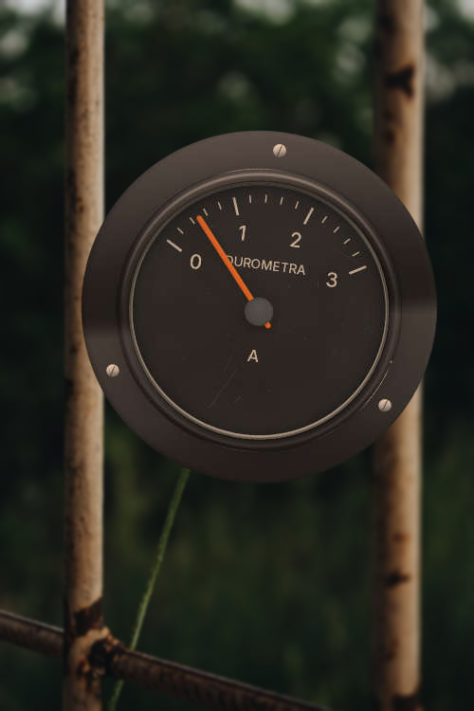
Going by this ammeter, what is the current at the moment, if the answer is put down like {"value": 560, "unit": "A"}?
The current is {"value": 0.5, "unit": "A"}
